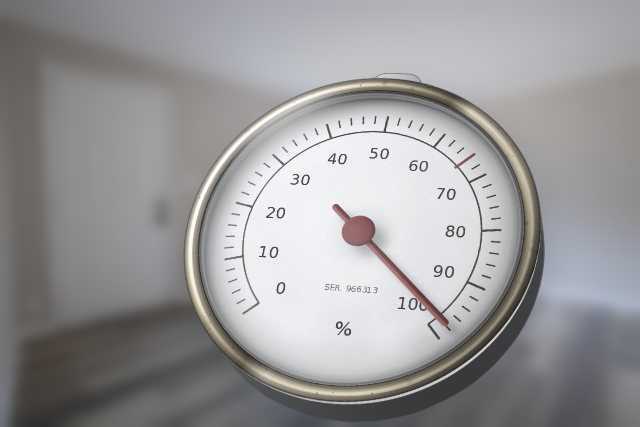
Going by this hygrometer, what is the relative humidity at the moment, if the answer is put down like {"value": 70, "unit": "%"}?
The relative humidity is {"value": 98, "unit": "%"}
